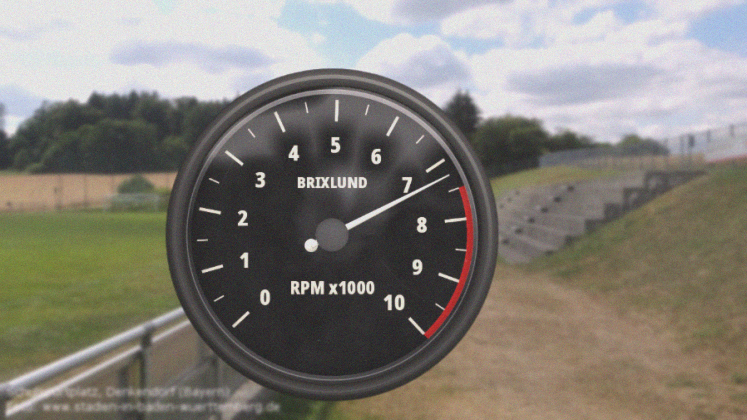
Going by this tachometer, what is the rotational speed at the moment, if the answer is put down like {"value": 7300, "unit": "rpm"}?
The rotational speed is {"value": 7250, "unit": "rpm"}
